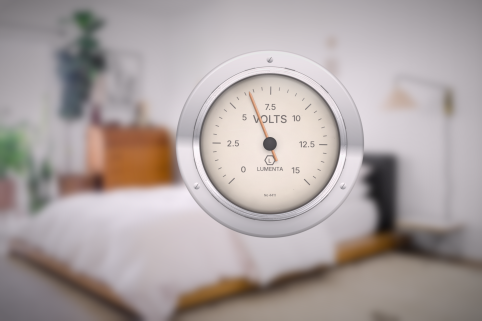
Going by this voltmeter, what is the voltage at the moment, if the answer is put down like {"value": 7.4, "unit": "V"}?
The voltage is {"value": 6.25, "unit": "V"}
